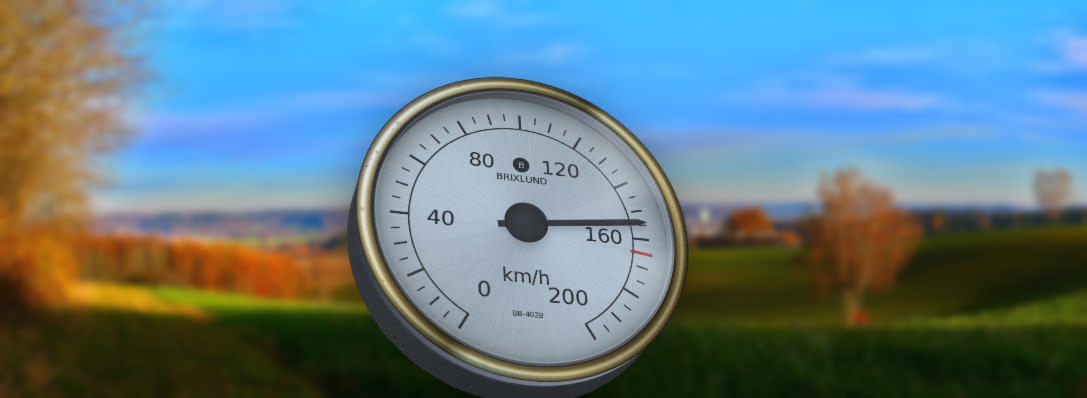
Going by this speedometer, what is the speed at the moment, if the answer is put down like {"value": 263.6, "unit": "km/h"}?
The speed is {"value": 155, "unit": "km/h"}
